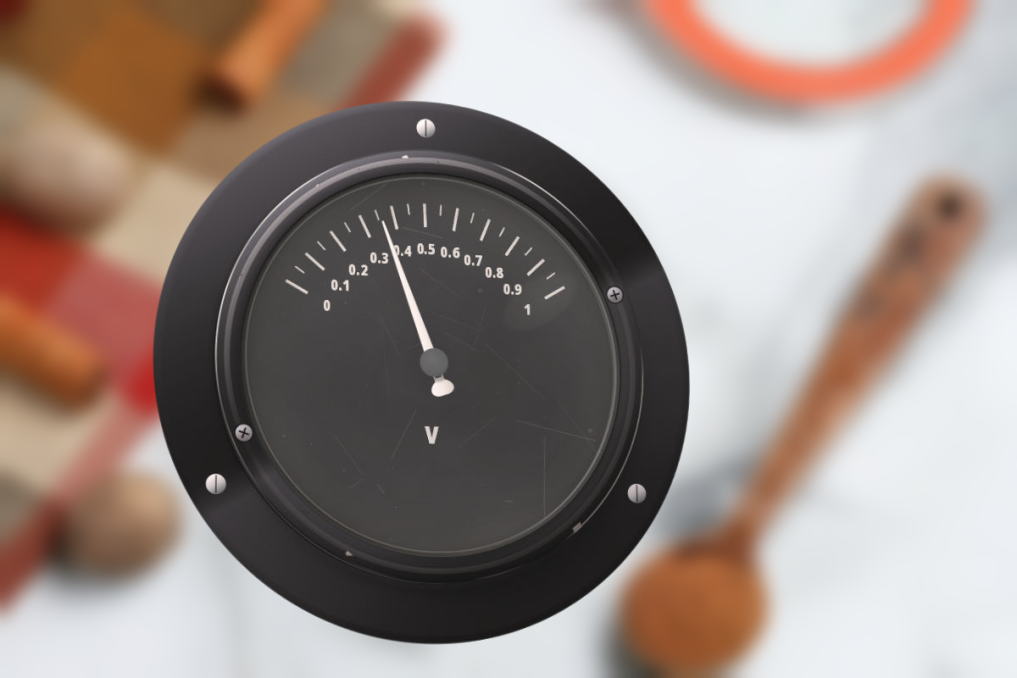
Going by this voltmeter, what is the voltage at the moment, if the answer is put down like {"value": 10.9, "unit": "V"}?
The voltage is {"value": 0.35, "unit": "V"}
